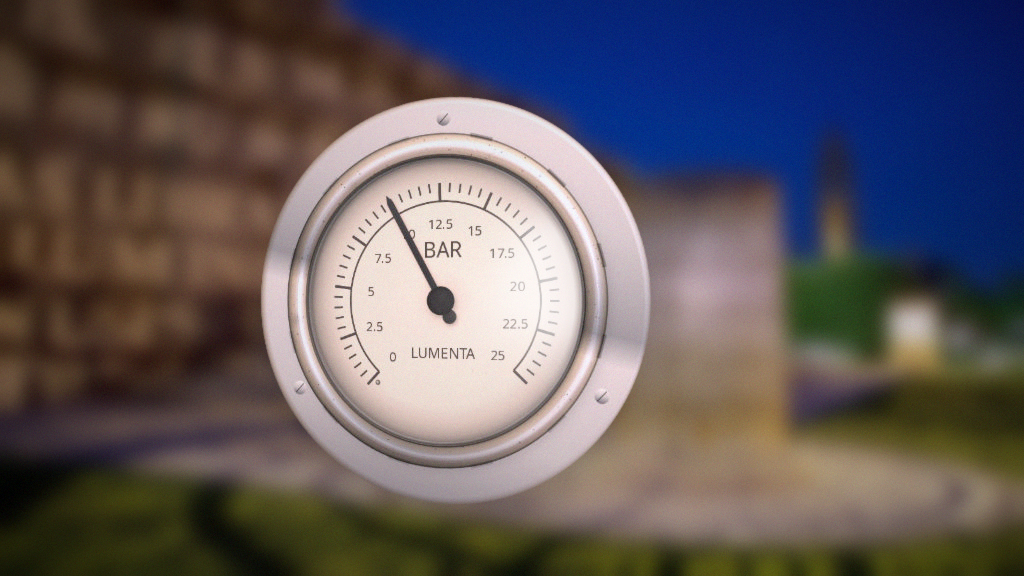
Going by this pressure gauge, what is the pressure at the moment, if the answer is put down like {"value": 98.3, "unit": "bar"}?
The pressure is {"value": 10, "unit": "bar"}
